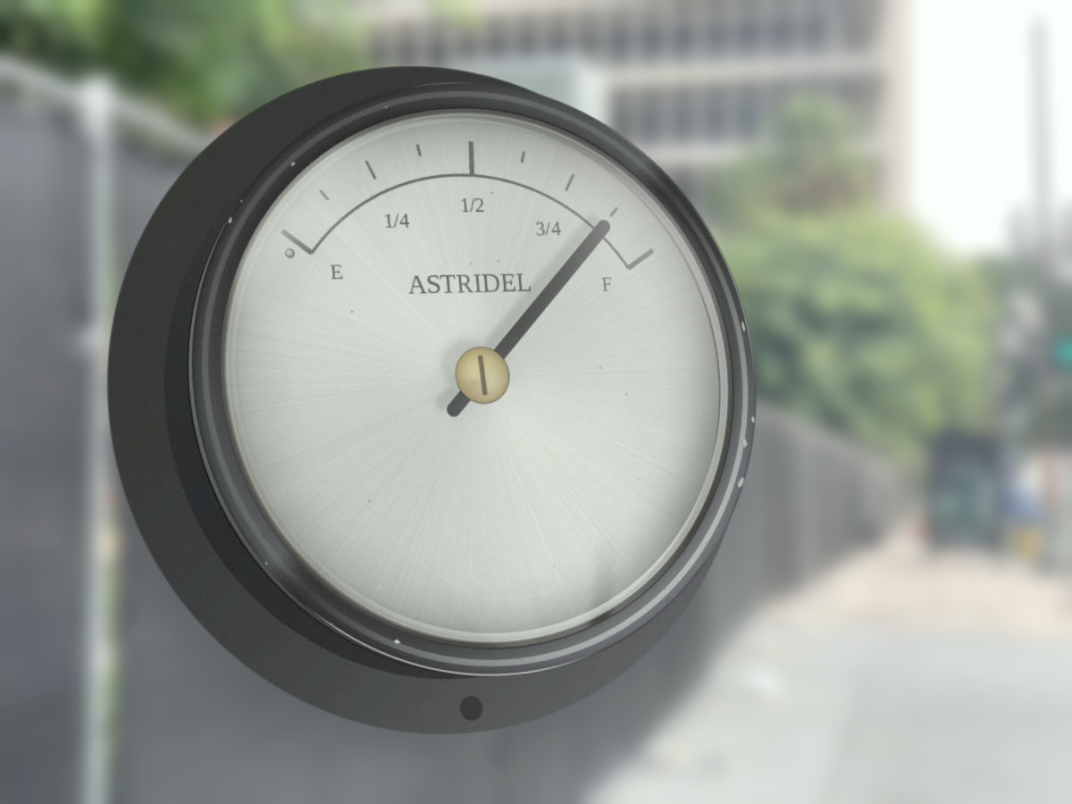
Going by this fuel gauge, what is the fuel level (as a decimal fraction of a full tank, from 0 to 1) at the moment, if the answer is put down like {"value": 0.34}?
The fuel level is {"value": 0.875}
